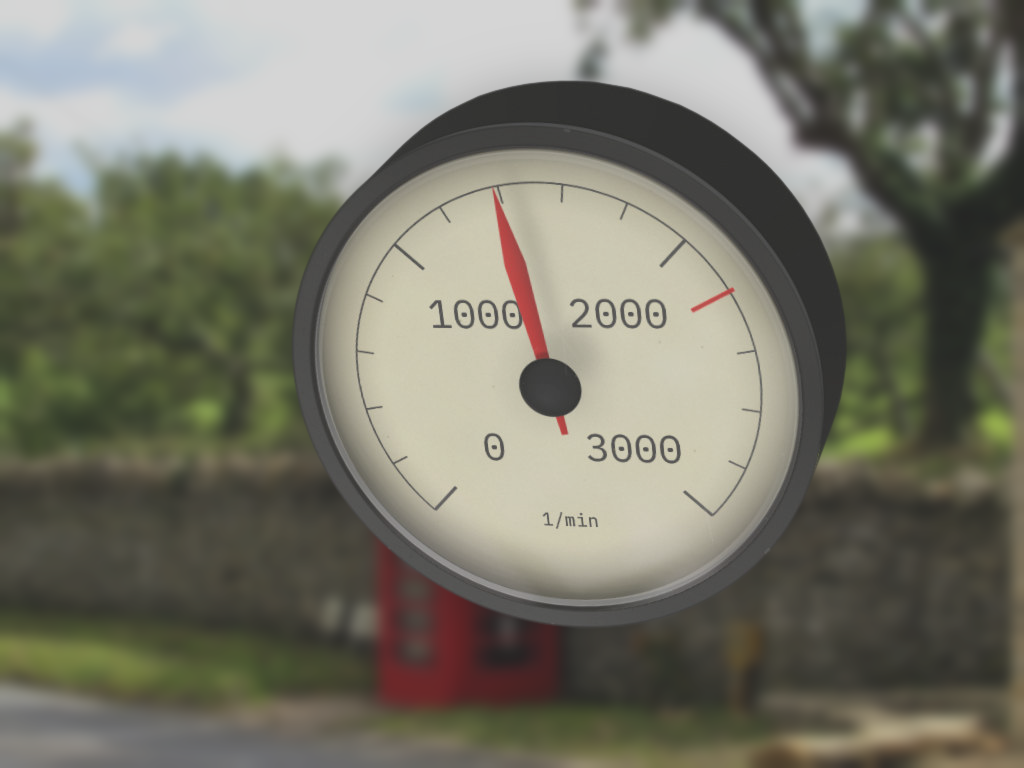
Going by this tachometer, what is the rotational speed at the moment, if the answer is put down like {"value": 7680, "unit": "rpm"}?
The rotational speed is {"value": 1400, "unit": "rpm"}
